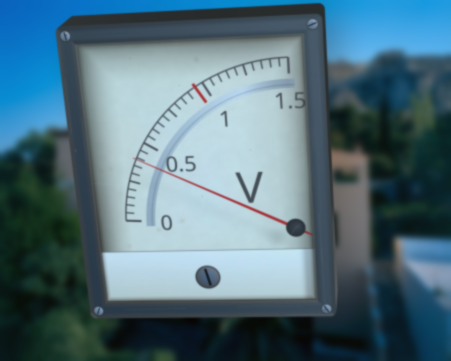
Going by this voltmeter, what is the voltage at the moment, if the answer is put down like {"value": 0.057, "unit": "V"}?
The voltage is {"value": 0.4, "unit": "V"}
